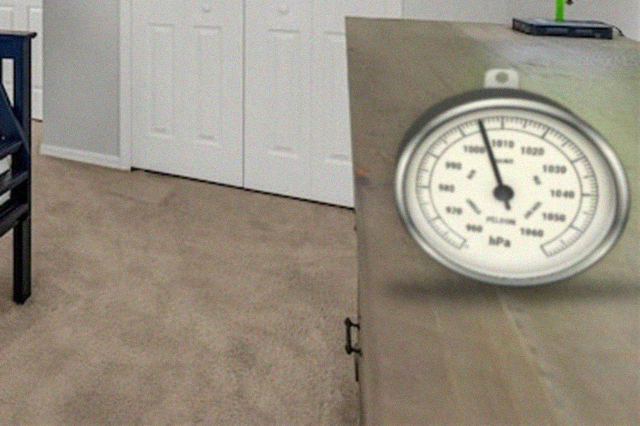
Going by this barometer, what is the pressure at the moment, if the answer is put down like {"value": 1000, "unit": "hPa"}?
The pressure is {"value": 1005, "unit": "hPa"}
